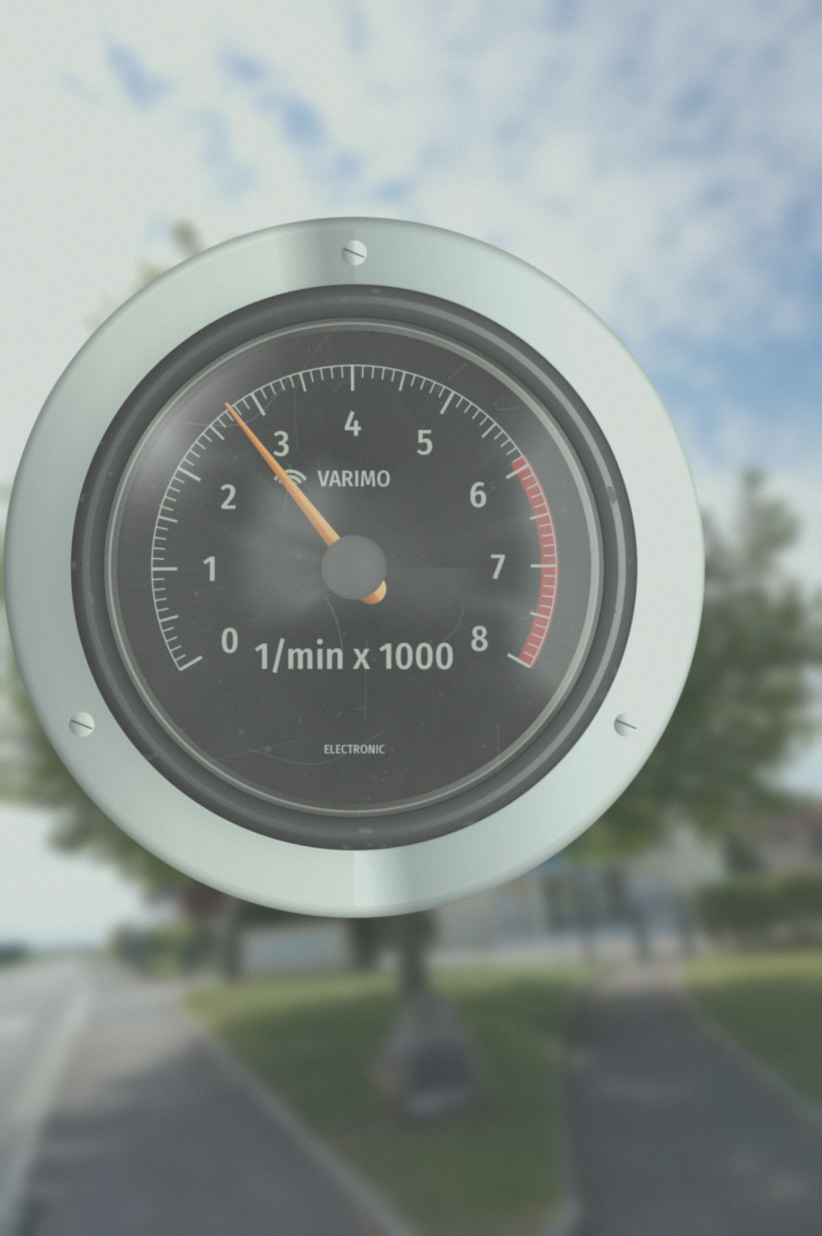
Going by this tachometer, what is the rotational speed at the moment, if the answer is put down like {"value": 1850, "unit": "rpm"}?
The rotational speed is {"value": 2750, "unit": "rpm"}
